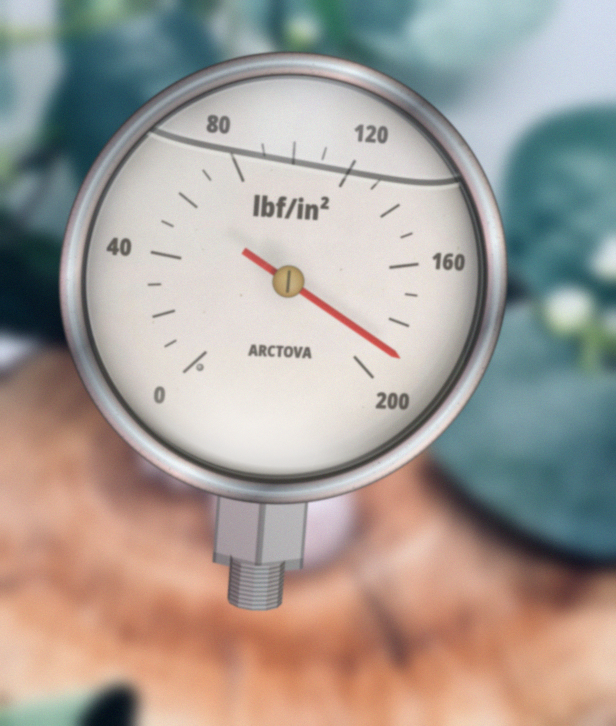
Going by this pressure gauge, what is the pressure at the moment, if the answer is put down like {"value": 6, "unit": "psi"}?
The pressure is {"value": 190, "unit": "psi"}
